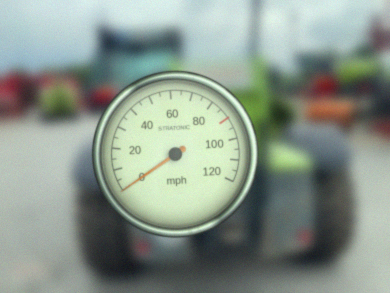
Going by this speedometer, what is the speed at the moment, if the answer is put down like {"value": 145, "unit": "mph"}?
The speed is {"value": 0, "unit": "mph"}
